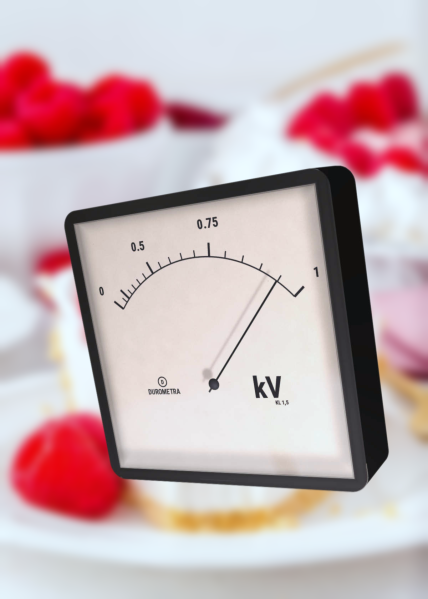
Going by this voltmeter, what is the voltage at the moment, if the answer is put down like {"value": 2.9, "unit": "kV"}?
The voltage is {"value": 0.95, "unit": "kV"}
